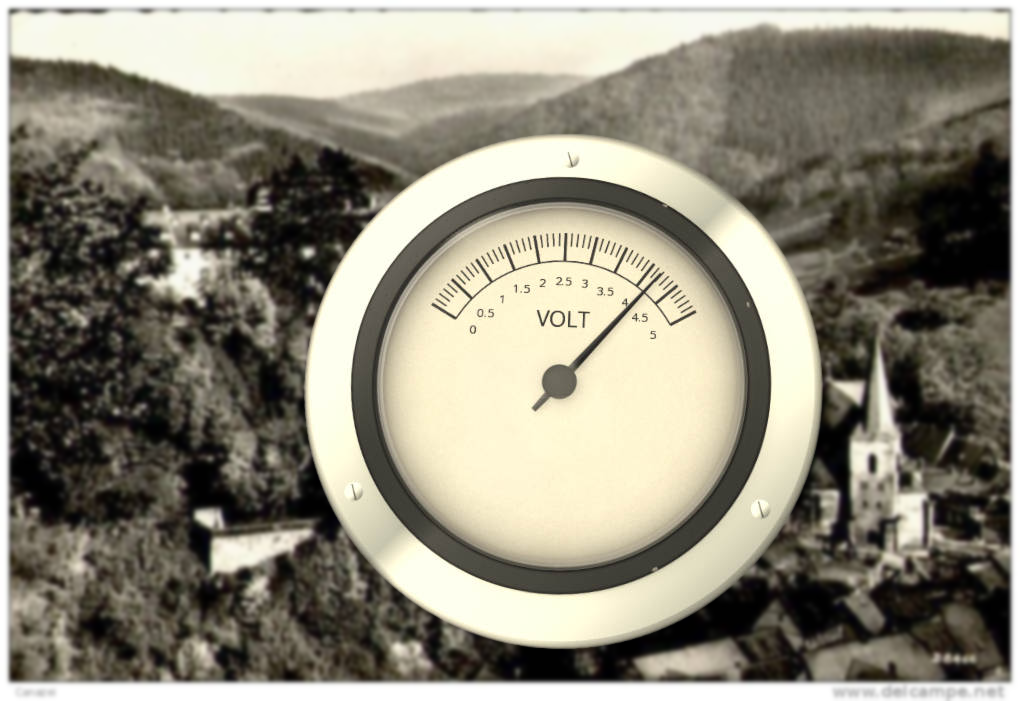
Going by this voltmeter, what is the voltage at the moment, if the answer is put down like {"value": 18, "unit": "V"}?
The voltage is {"value": 4.2, "unit": "V"}
